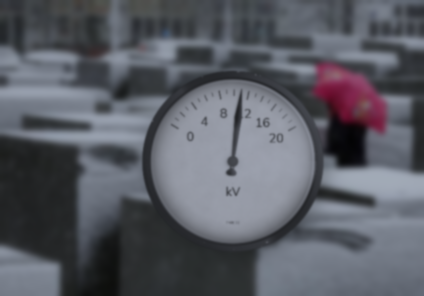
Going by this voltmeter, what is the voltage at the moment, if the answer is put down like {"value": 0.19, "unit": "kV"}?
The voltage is {"value": 11, "unit": "kV"}
